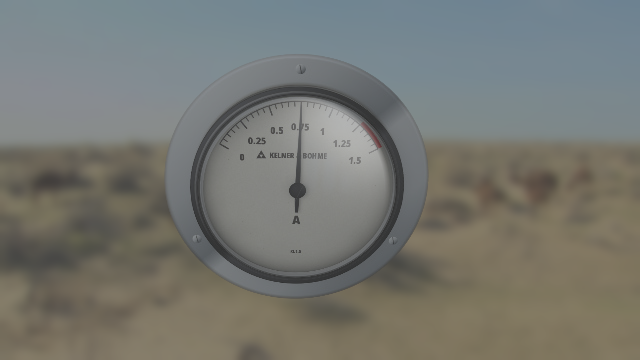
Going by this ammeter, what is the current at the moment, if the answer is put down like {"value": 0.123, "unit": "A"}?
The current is {"value": 0.75, "unit": "A"}
